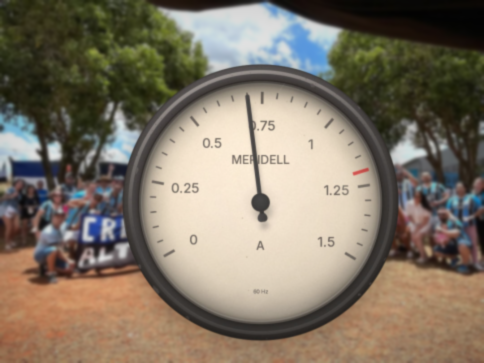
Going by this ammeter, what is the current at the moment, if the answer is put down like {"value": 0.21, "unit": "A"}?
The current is {"value": 0.7, "unit": "A"}
